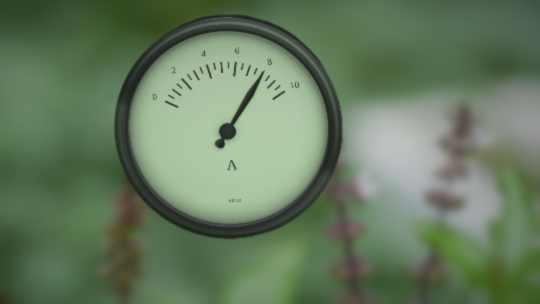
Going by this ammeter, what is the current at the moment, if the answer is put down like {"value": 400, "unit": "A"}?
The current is {"value": 8, "unit": "A"}
